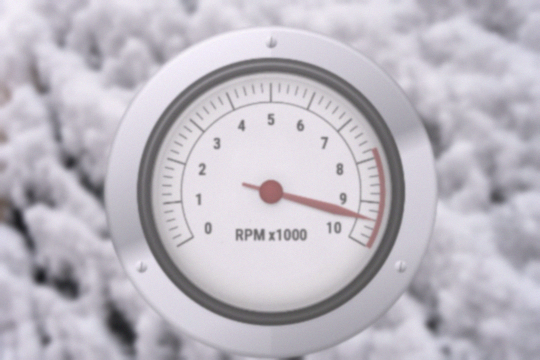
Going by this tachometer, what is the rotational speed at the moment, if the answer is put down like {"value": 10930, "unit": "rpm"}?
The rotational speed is {"value": 9400, "unit": "rpm"}
